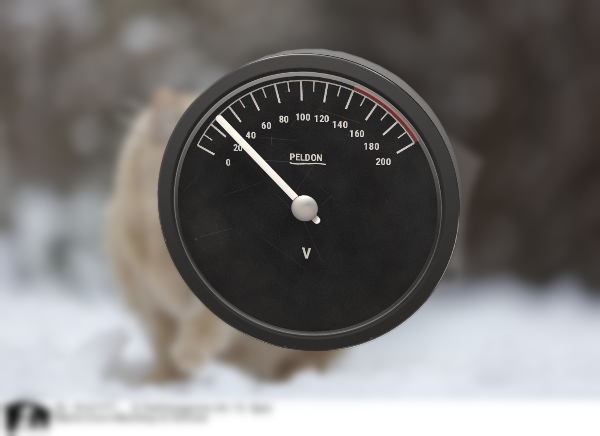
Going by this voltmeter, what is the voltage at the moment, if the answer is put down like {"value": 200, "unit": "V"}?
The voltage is {"value": 30, "unit": "V"}
